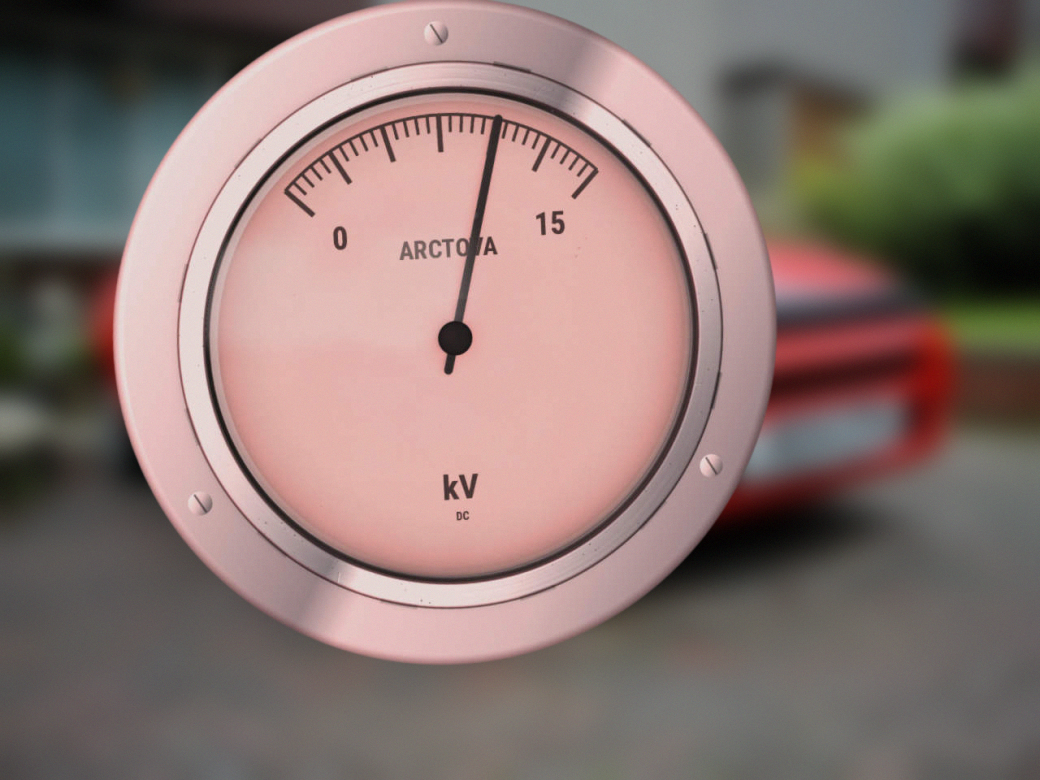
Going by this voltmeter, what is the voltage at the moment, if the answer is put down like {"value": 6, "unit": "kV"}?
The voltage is {"value": 10, "unit": "kV"}
